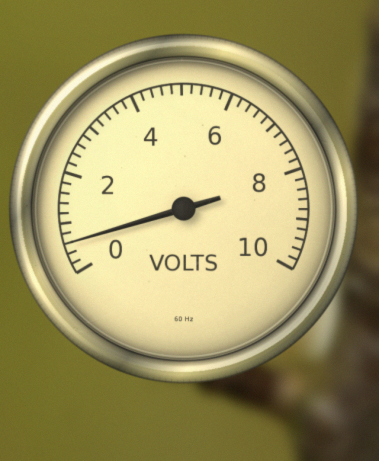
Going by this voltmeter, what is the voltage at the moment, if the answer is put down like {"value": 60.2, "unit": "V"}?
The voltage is {"value": 0.6, "unit": "V"}
